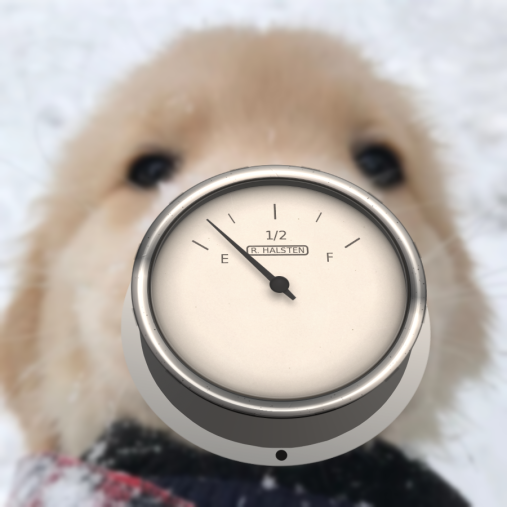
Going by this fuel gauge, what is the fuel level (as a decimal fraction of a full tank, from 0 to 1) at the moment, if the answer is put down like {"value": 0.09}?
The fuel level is {"value": 0.125}
